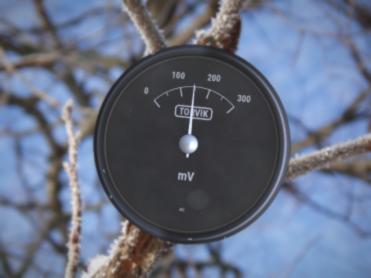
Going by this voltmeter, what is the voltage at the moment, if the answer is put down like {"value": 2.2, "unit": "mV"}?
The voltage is {"value": 150, "unit": "mV"}
